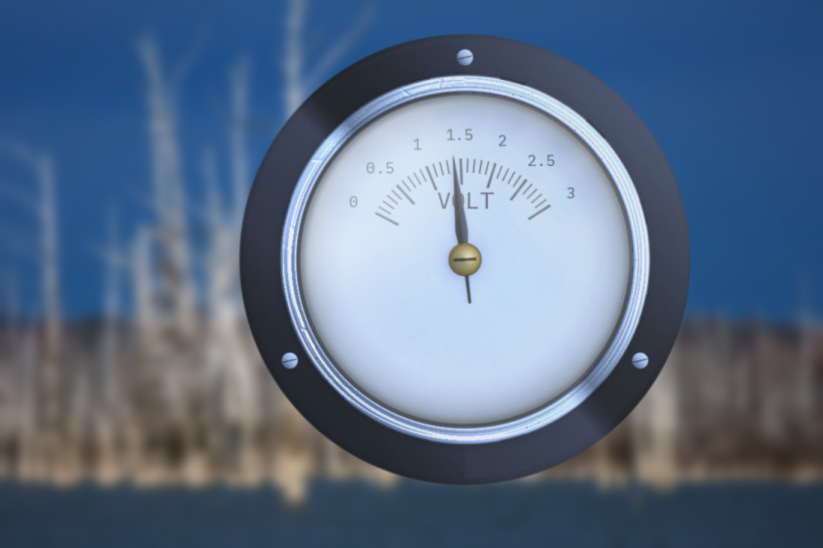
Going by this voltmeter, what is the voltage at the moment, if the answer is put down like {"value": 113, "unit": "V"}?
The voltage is {"value": 1.4, "unit": "V"}
